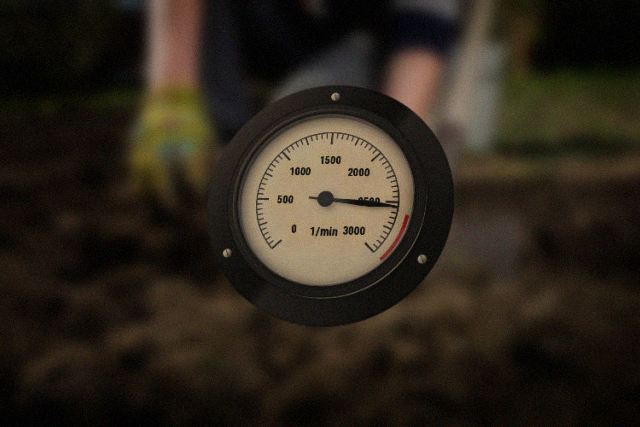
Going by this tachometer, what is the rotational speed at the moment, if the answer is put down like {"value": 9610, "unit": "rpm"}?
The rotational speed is {"value": 2550, "unit": "rpm"}
